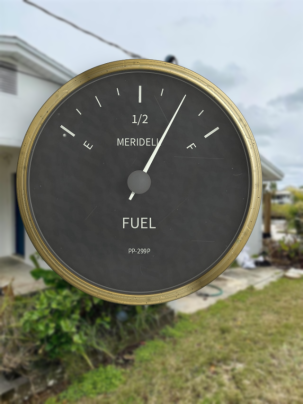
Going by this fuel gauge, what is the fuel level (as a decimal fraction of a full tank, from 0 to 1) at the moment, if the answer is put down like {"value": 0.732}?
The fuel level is {"value": 0.75}
